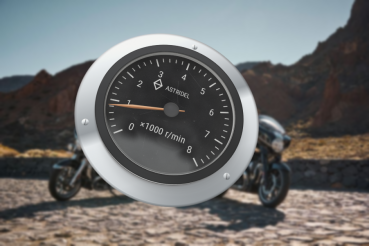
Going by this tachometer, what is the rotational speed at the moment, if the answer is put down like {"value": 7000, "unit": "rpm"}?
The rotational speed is {"value": 800, "unit": "rpm"}
